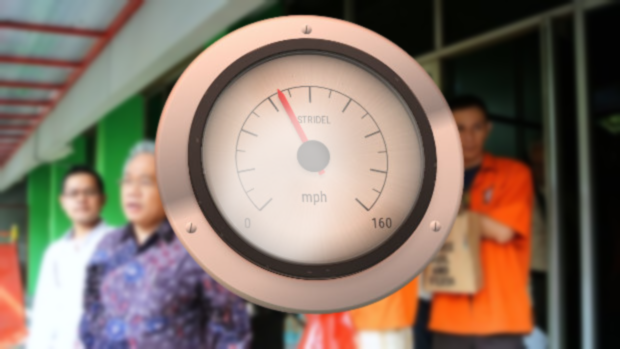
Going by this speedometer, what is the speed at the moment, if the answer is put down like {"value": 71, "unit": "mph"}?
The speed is {"value": 65, "unit": "mph"}
